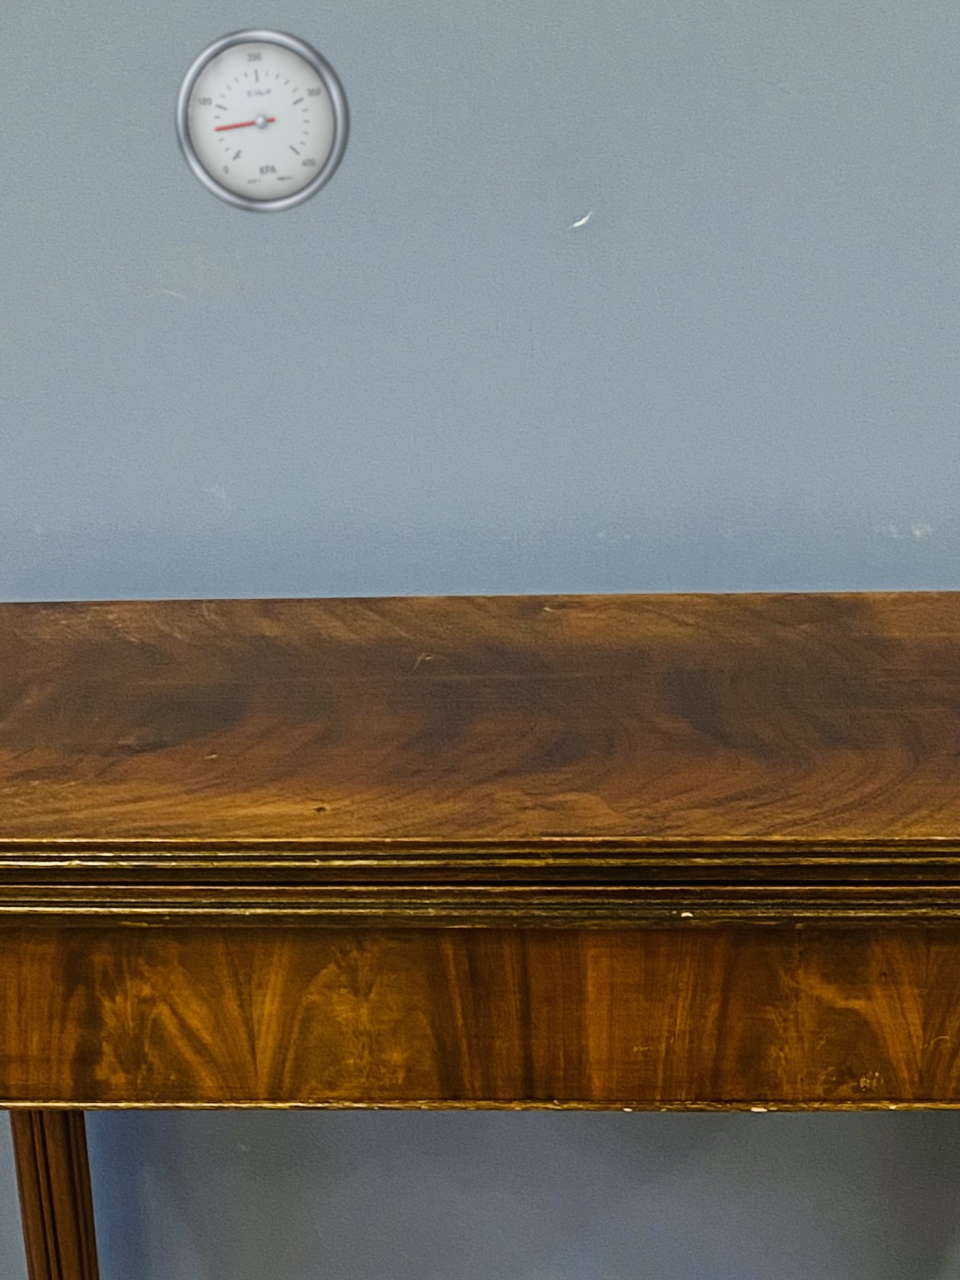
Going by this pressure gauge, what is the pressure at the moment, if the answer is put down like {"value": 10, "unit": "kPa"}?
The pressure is {"value": 60, "unit": "kPa"}
